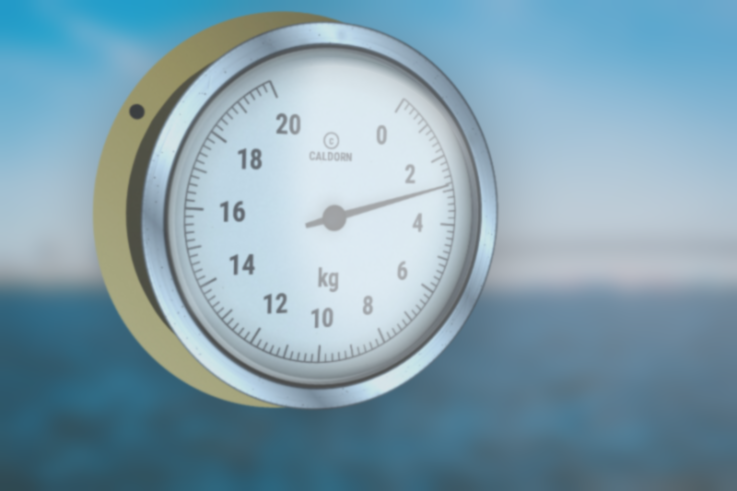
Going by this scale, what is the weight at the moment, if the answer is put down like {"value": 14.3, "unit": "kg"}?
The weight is {"value": 2.8, "unit": "kg"}
